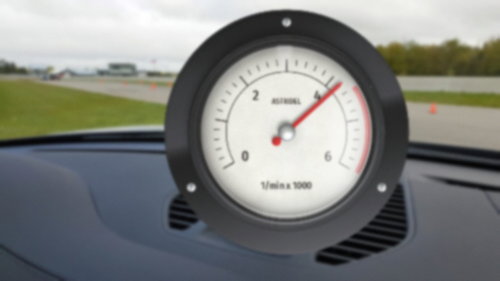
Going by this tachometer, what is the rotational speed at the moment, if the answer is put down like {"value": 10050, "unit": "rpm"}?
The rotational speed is {"value": 4200, "unit": "rpm"}
